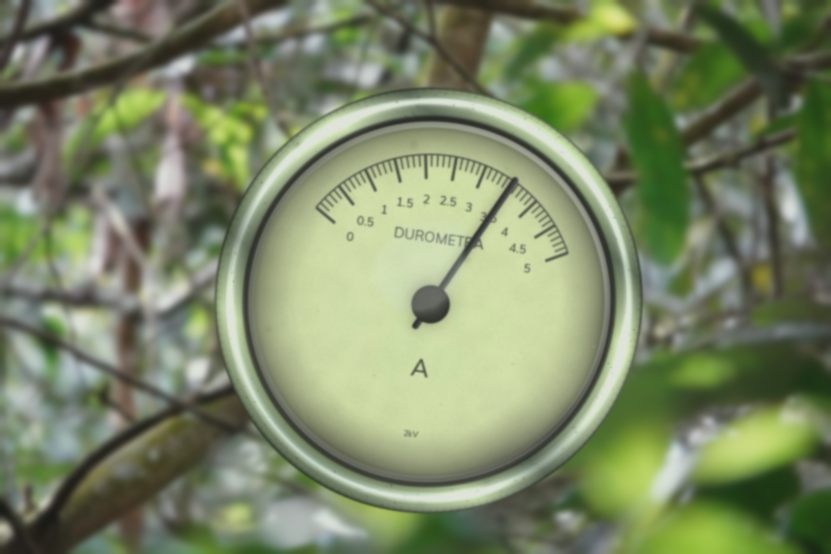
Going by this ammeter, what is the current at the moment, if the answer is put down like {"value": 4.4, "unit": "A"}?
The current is {"value": 3.5, "unit": "A"}
